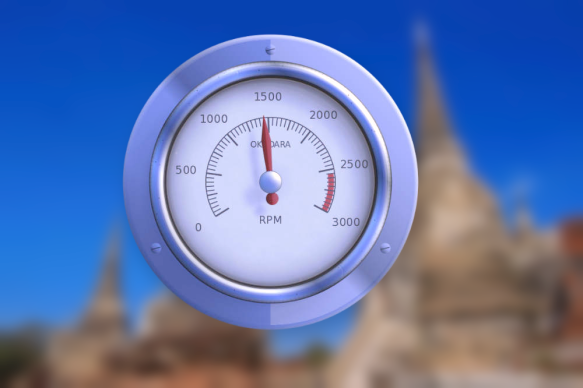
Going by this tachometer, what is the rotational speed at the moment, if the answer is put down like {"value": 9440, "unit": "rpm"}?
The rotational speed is {"value": 1450, "unit": "rpm"}
